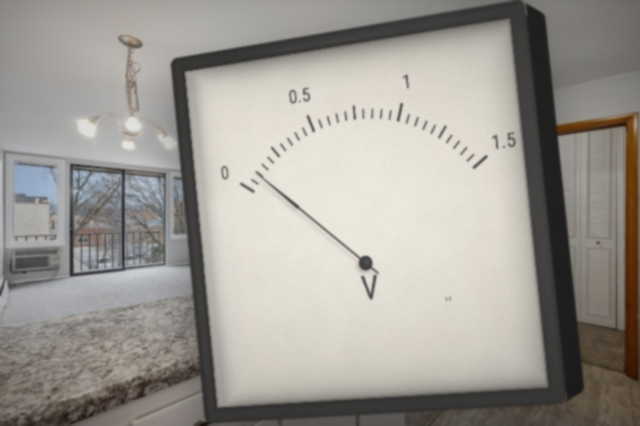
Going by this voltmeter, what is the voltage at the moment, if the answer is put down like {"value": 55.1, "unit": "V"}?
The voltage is {"value": 0.1, "unit": "V"}
